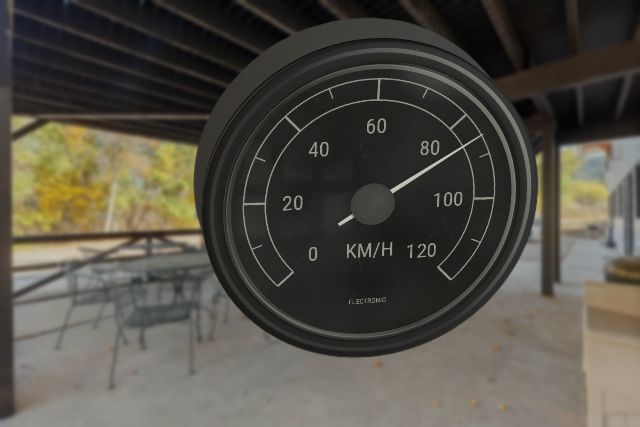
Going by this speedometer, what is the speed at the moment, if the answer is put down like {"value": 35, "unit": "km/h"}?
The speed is {"value": 85, "unit": "km/h"}
